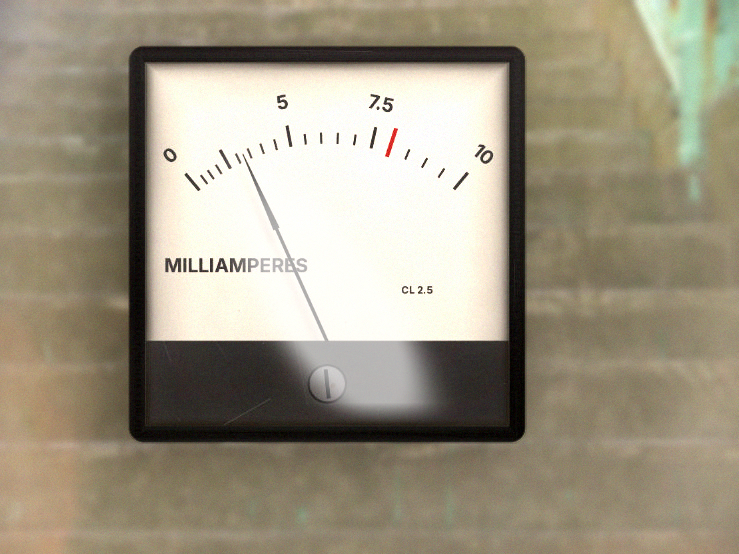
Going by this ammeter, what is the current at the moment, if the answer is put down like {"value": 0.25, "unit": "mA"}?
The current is {"value": 3.25, "unit": "mA"}
